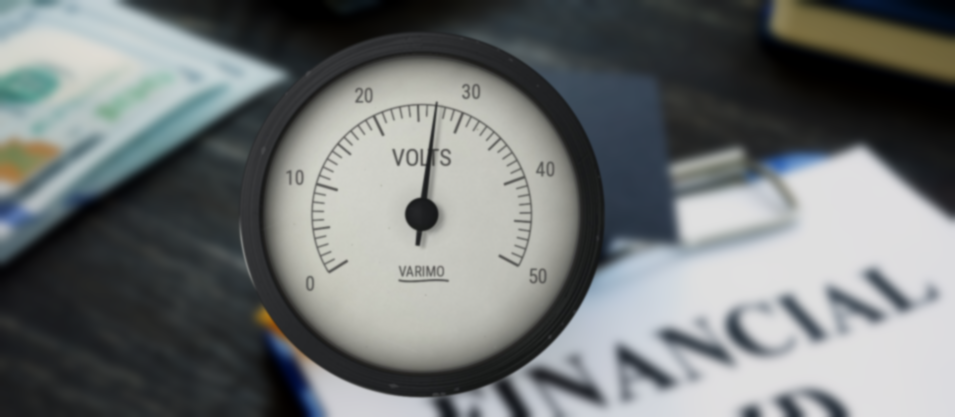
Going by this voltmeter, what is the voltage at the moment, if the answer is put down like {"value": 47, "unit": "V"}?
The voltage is {"value": 27, "unit": "V"}
